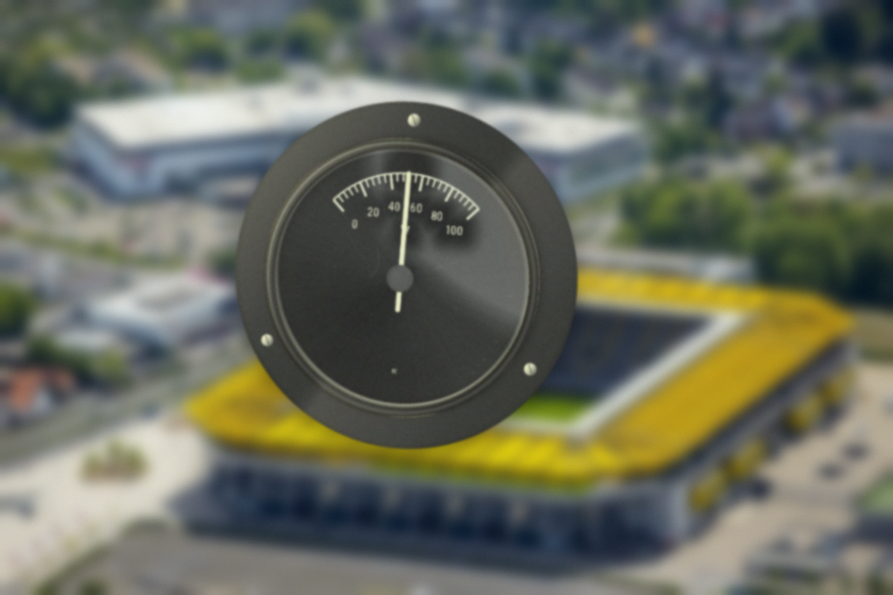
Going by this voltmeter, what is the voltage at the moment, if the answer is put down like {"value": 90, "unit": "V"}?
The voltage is {"value": 52, "unit": "V"}
